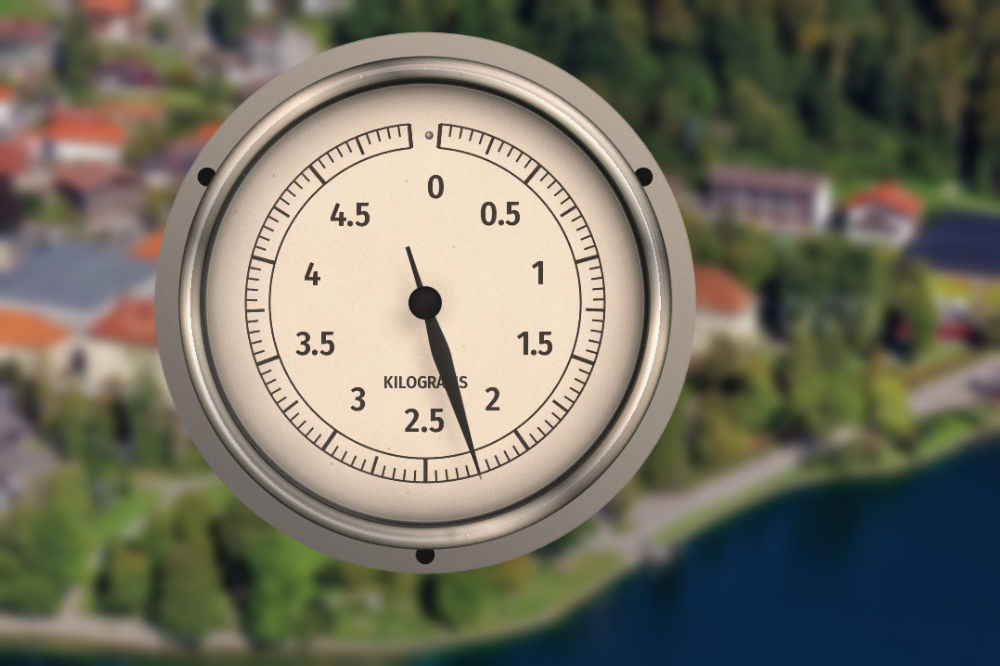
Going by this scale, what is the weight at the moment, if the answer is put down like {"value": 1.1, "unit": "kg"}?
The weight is {"value": 2.25, "unit": "kg"}
